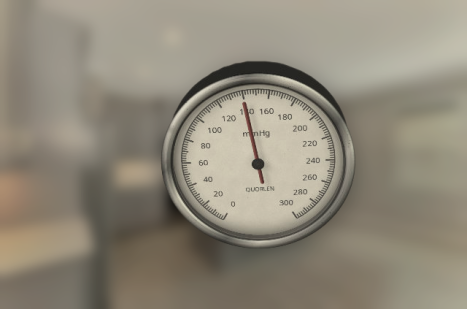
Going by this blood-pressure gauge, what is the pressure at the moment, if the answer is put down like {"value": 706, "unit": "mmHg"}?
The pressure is {"value": 140, "unit": "mmHg"}
